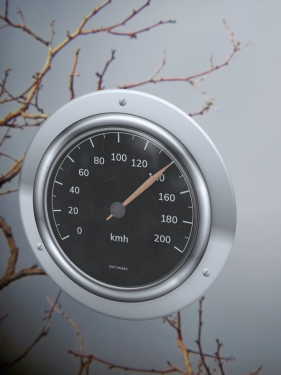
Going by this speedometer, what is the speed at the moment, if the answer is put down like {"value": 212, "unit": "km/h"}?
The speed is {"value": 140, "unit": "km/h"}
